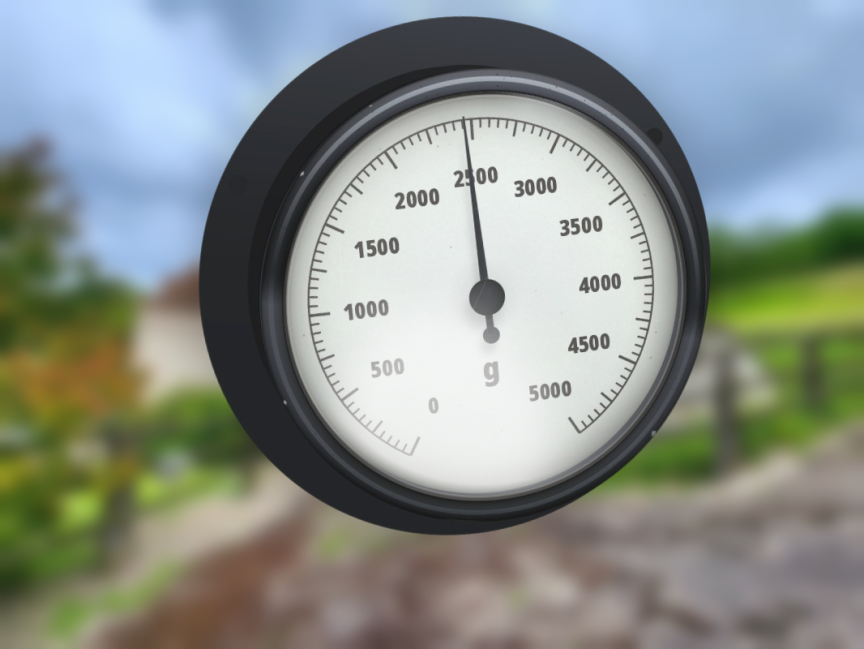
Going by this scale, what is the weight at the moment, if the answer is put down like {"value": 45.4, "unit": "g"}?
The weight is {"value": 2450, "unit": "g"}
